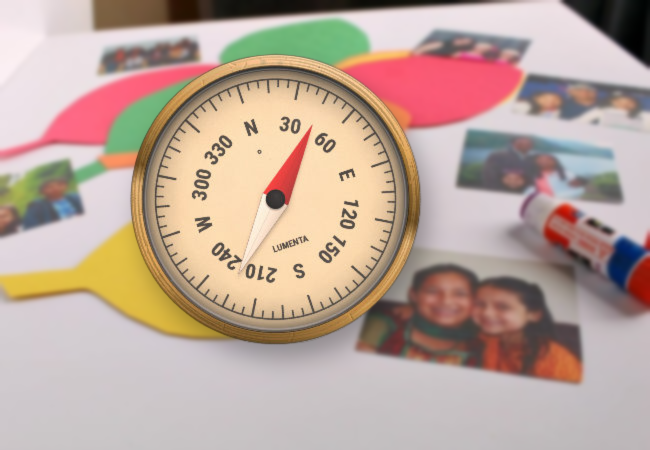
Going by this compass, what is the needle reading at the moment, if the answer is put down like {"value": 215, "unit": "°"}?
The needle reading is {"value": 45, "unit": "°"}
